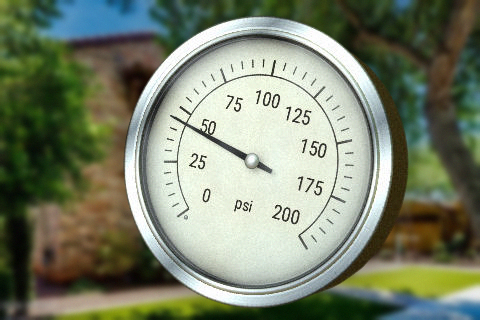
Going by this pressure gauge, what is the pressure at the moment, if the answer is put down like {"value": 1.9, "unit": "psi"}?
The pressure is {"value": 45, "unit": "psi"}
